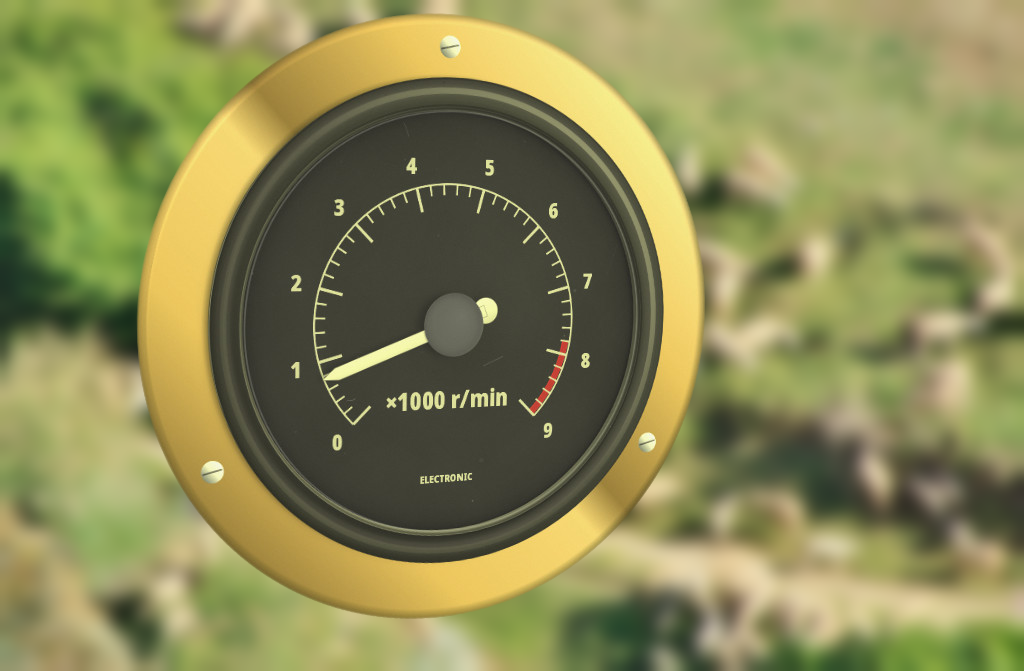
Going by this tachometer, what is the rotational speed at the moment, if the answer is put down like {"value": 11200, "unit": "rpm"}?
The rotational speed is {"value": 800, "unit": "rpm"}
